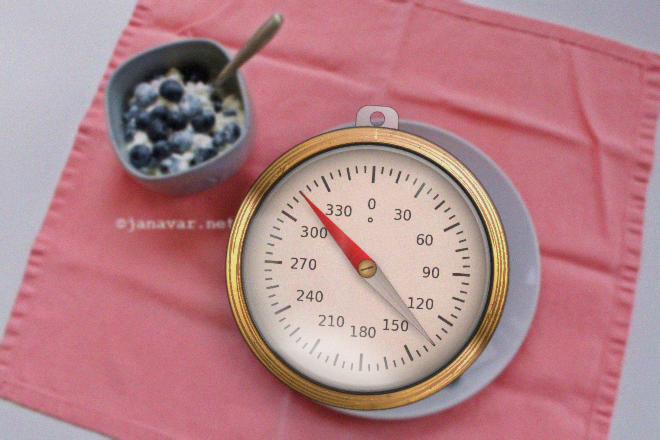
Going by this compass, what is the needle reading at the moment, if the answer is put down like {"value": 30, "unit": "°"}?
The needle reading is {"value": 315, "unit": "°"}
